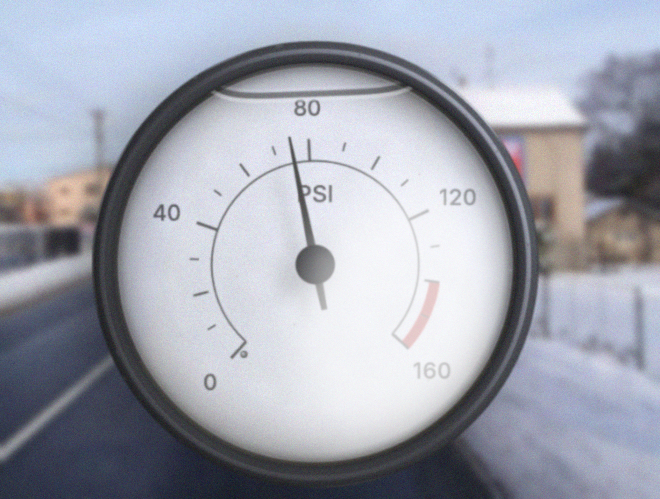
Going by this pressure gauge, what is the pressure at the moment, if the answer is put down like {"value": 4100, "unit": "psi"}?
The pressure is {"value": 75, "unit": "psi"}
